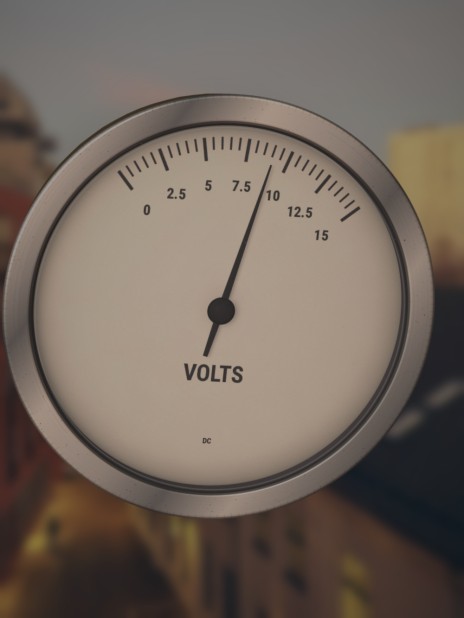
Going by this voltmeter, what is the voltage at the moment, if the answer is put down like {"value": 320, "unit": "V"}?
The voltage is {"value": 9, "unit": "V"}
